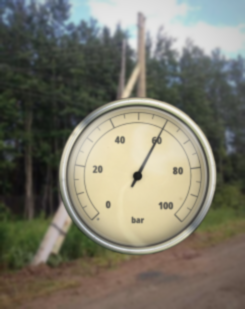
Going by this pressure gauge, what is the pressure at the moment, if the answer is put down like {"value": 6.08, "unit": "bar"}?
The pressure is {"value": 60, "unit": "bar"}
